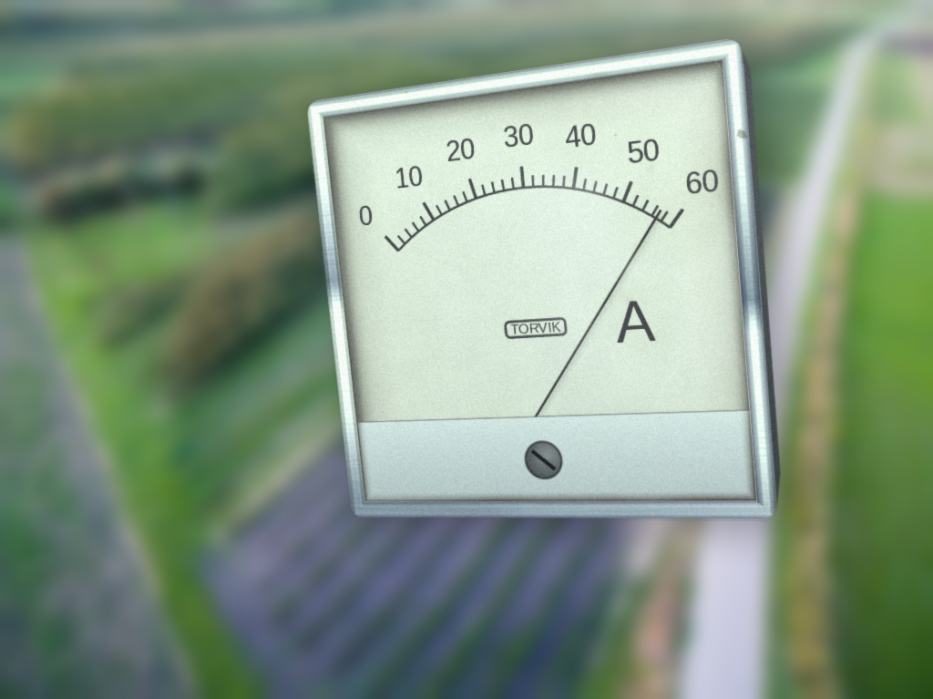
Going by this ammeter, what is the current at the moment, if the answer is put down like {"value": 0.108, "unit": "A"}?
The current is {"value": 57, "unit": "A"}
